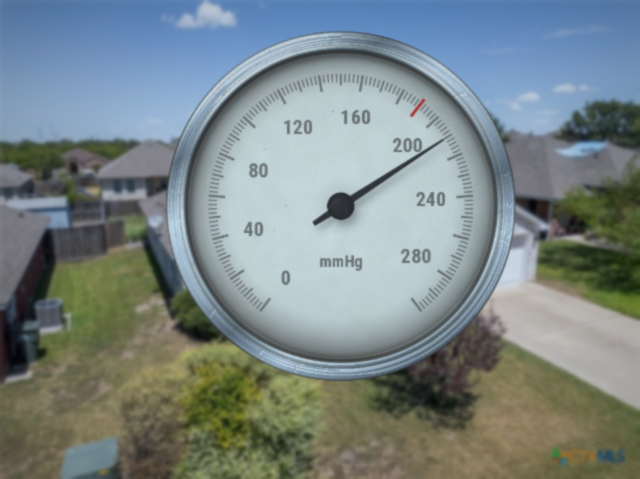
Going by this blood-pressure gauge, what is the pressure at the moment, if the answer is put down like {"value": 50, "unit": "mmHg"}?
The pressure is {"value": 210, "unit": "mmHg"}
